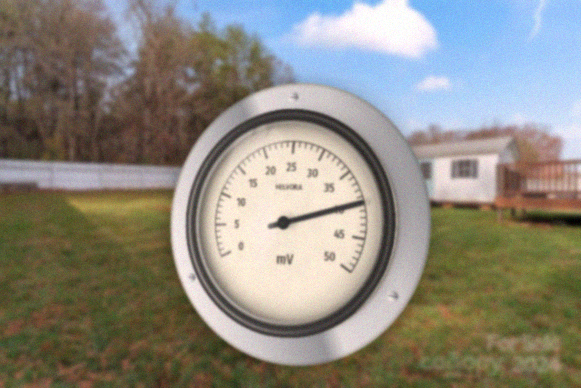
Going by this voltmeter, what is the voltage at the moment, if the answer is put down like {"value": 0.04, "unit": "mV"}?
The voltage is {"value": 40, "unit": "mV"}
